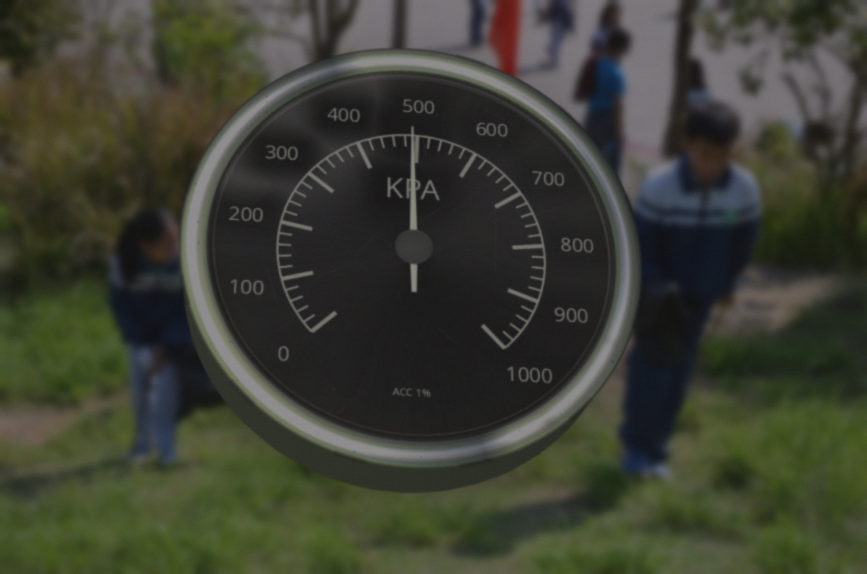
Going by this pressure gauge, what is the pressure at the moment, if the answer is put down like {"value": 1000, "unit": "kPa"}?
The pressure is {"value": 490, "unit": "kPa"}
